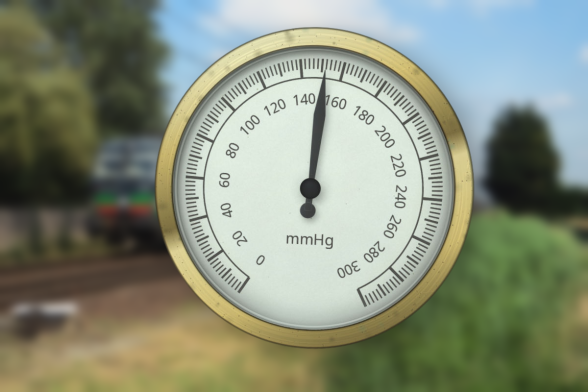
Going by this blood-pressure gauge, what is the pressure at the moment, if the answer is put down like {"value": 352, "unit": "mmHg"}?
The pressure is {"value": 152, "unit": "mmHg"}
